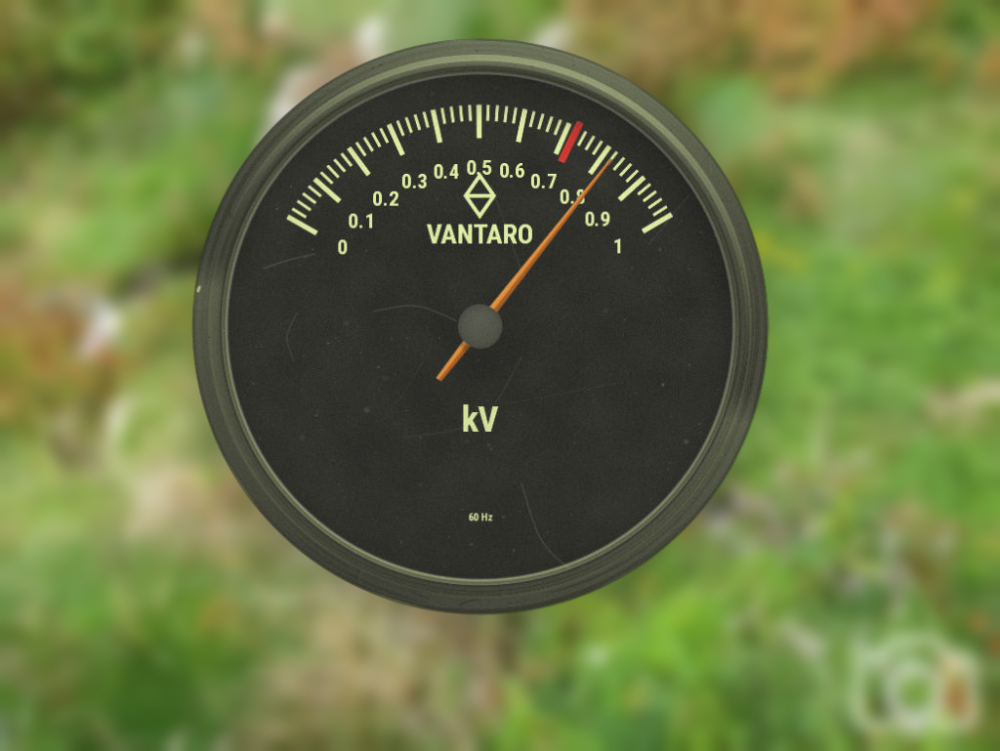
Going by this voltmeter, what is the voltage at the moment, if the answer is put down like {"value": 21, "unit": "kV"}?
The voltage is {"value": 0.82, "unit": "kV"}
